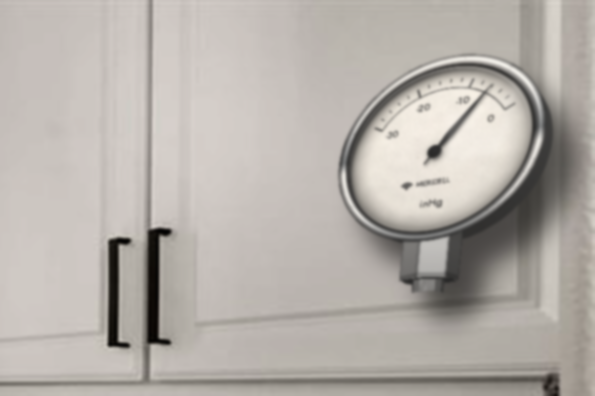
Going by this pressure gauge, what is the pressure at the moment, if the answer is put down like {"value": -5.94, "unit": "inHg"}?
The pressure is {"value": -6, "unit": "inHg"}
